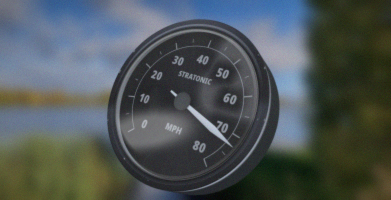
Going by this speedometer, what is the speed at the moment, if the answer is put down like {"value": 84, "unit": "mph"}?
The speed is {"value": 72.5, "unit": "mph"}
